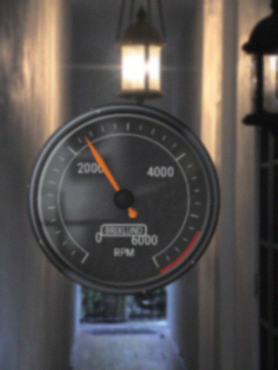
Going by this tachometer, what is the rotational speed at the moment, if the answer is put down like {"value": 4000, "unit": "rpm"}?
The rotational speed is {"value": 2300, "unit": "rpm"}
